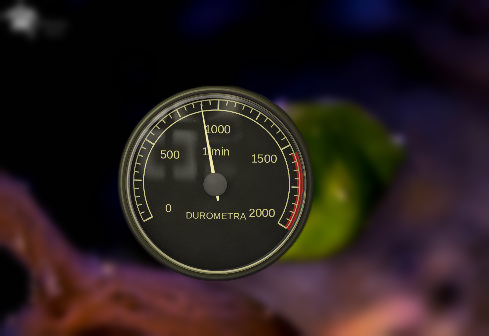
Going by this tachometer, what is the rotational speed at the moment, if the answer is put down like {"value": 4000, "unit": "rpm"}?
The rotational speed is {"value": 900, "unit": "rpm"}
